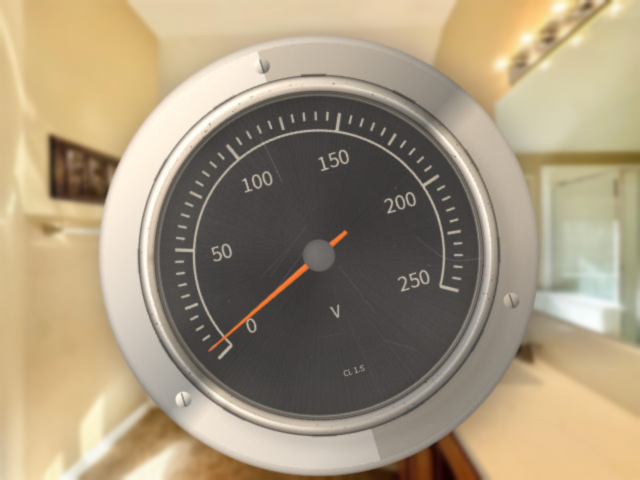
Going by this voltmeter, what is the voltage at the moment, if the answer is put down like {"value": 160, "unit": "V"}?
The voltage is {"value": 5, "unit": "V"}
